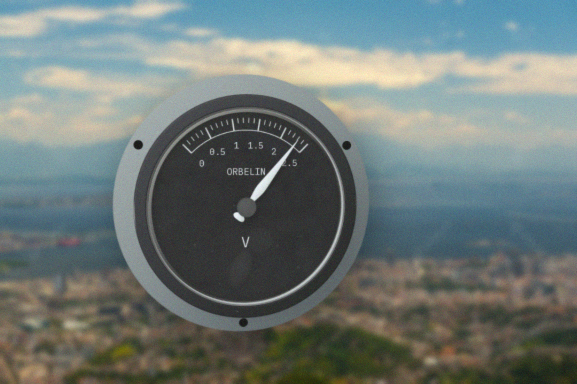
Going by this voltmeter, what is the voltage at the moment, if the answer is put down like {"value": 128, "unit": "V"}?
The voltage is {"value": 2.3, "unit": "V"}
